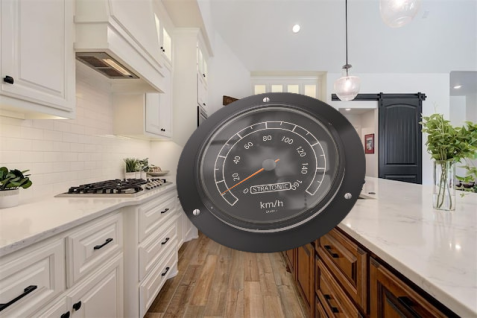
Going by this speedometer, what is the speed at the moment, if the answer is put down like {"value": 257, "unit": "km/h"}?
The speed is {"value": 10, "unit": "km/h"}
